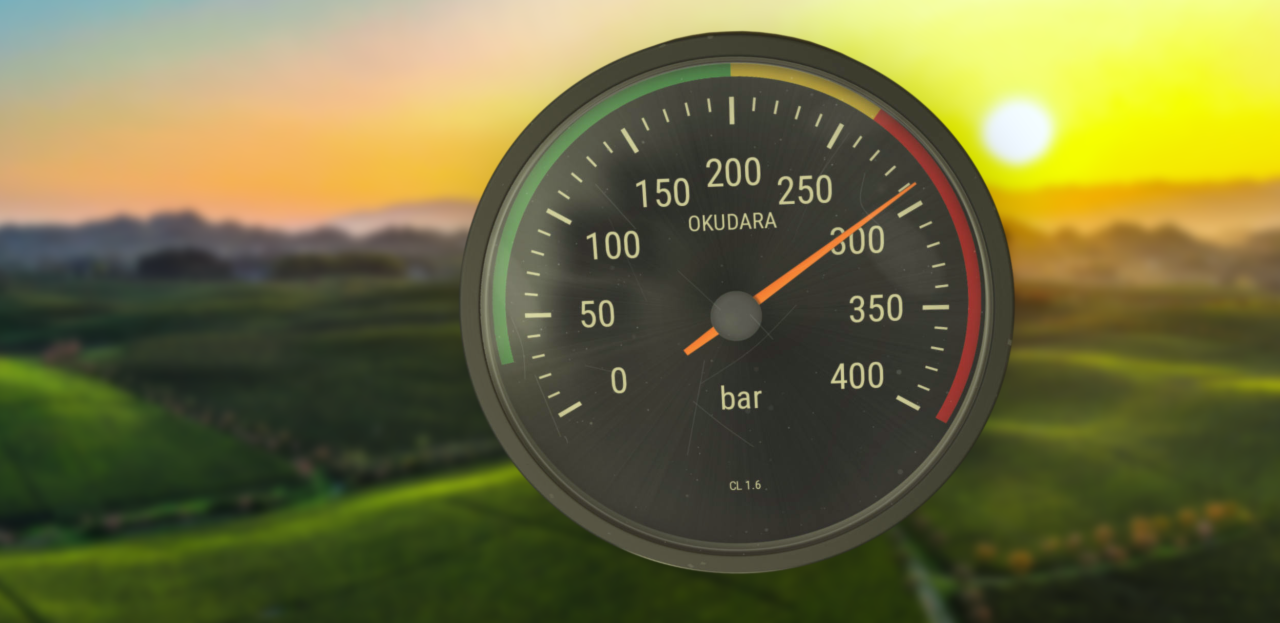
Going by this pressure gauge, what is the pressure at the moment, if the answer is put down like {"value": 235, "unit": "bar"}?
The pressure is {"value": 290, "unit": "bar"}
